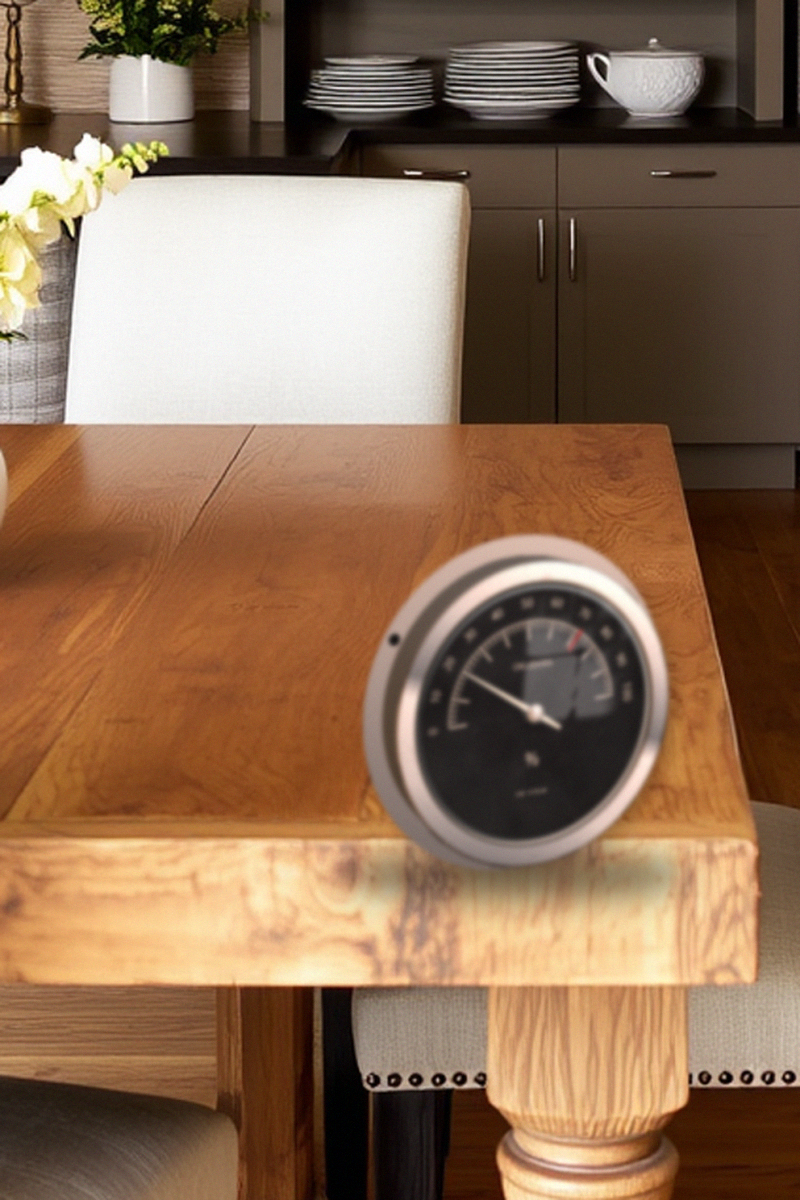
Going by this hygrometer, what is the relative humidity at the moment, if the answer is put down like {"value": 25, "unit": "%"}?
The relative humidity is {"value": 20, "unit": "%"}
